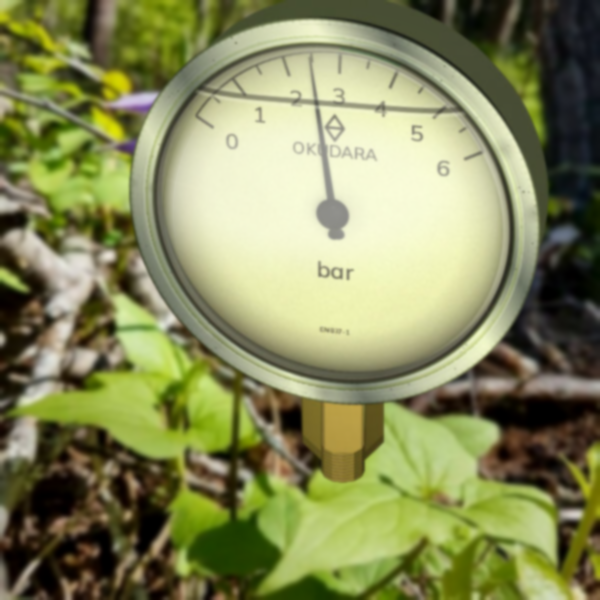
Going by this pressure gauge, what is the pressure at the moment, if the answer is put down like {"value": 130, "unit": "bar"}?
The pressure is {"value": 2.5, "unit": "bar"}
